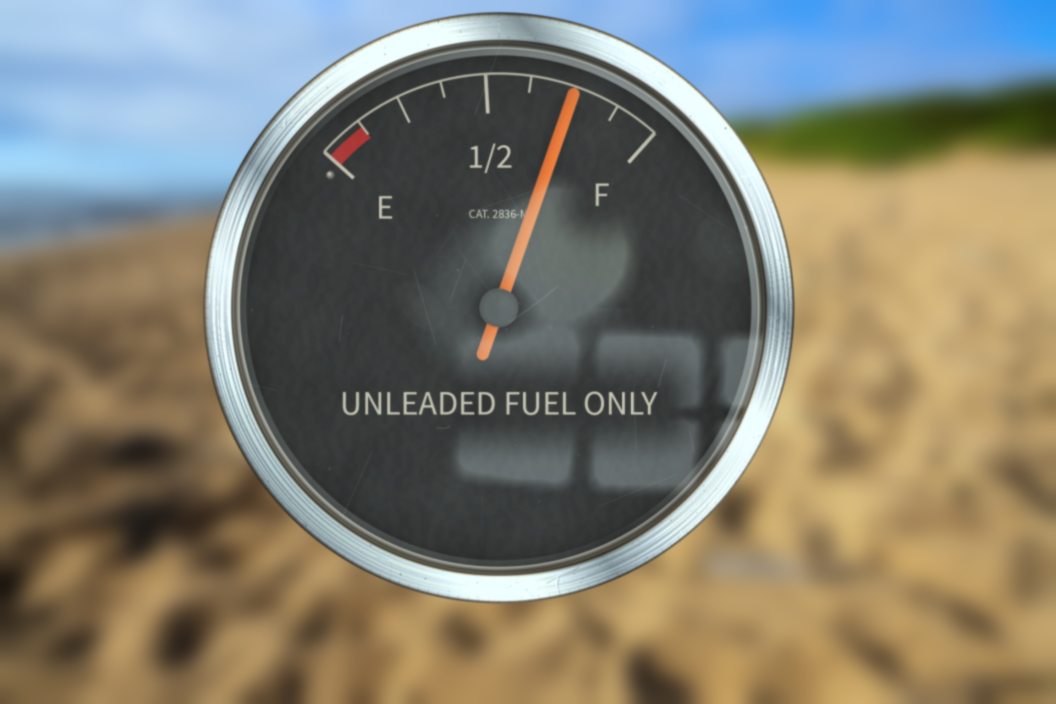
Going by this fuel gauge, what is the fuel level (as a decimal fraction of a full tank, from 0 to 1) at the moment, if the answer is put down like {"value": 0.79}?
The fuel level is {"value": 0.75}
